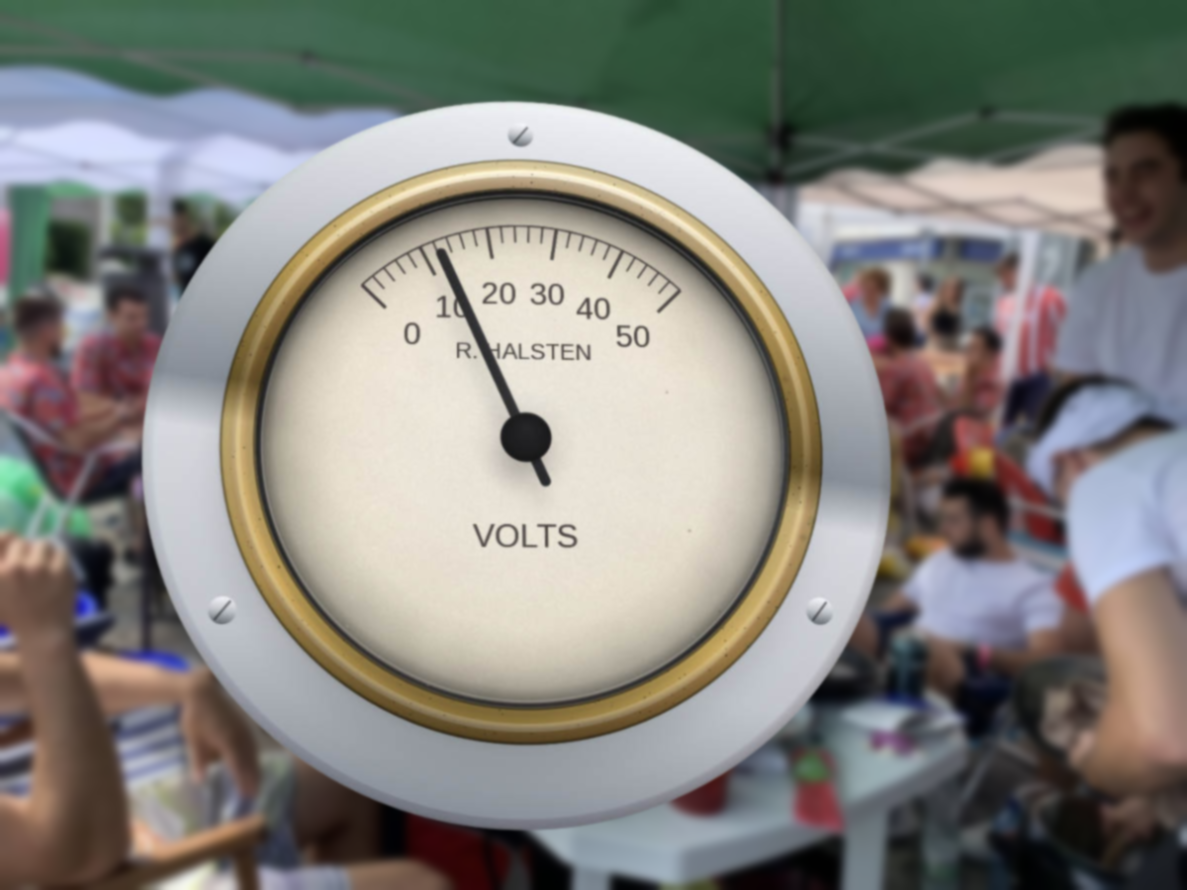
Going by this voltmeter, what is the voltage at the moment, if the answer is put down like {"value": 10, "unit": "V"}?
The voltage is {"value": 12, "unit": "V"}
